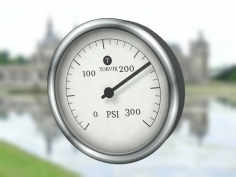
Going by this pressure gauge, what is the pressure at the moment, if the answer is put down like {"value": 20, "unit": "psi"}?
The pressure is {"value": 220, "unit": "psi"}
